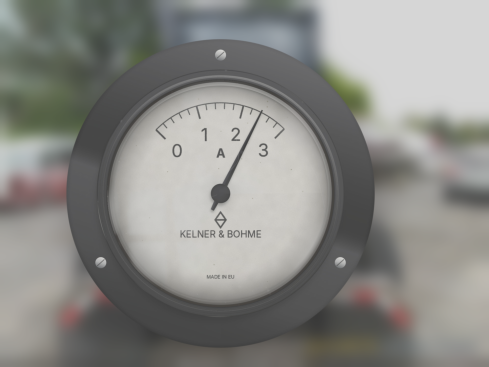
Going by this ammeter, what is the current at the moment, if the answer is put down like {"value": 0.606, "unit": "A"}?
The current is {"value": 2.4, "unit": "A"}
